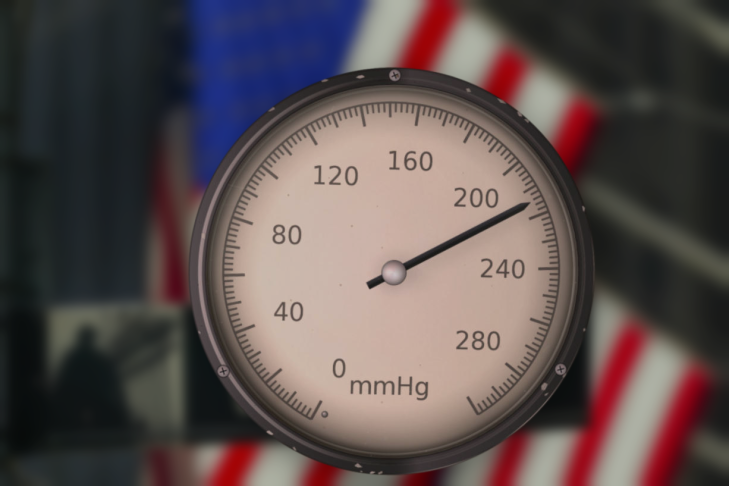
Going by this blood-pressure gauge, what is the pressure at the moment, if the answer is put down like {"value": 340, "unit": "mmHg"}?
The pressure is {"value": 214, "unit": "mmHg"}
